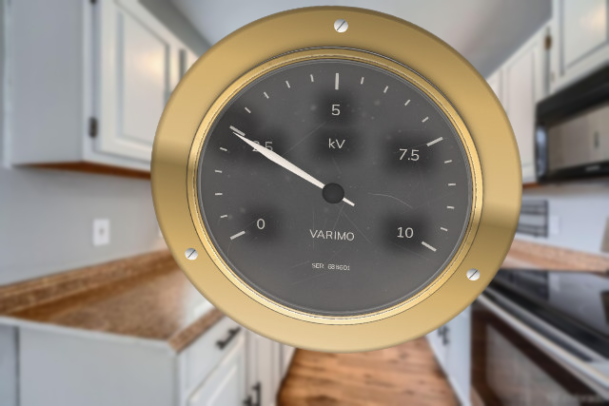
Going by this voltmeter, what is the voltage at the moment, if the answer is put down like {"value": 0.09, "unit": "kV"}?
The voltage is {"value": 2.5, "unit": "kV"}
